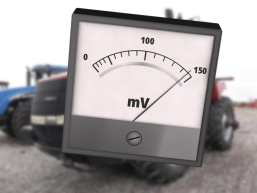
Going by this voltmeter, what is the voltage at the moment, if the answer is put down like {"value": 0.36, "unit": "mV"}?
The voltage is {"value": 145, "unit": "mV"}
